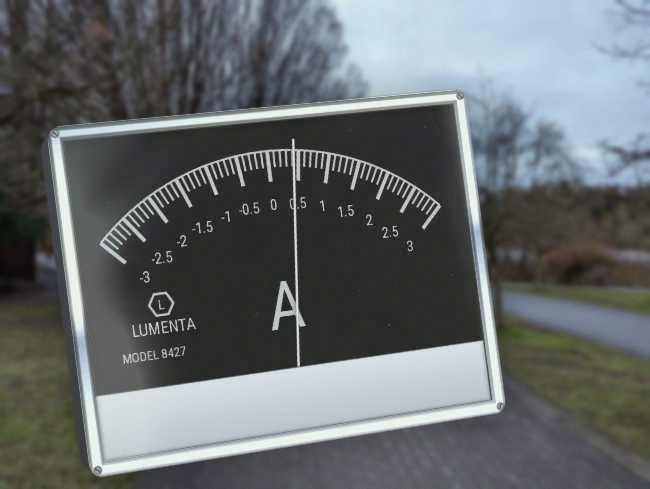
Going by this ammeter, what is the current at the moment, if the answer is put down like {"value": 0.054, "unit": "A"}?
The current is {"value": 0.4, "unit": "A"}
